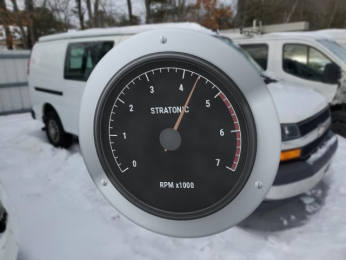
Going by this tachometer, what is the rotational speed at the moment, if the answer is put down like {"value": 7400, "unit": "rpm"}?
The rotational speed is {"value": 4400, "unit": "rpm"}
